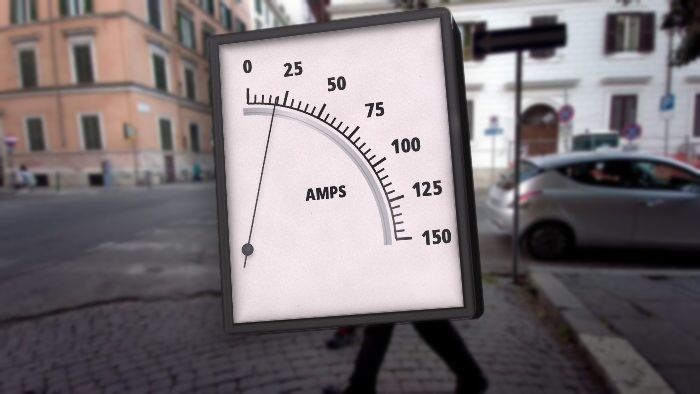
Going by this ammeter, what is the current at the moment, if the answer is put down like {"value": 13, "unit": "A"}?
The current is {"value": 20, "unit": "A"}
